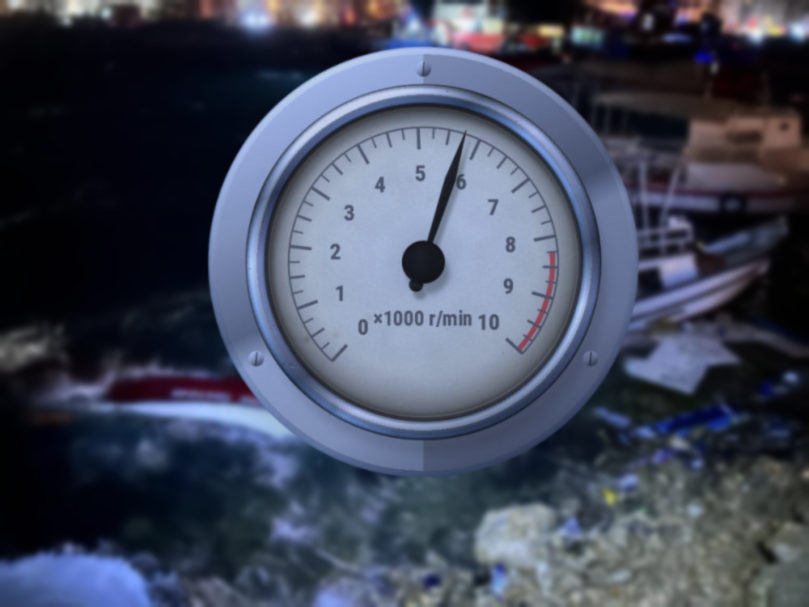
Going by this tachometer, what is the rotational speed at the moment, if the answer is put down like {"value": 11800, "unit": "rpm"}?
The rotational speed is {"value": 5750, "unit": "rpm"}
